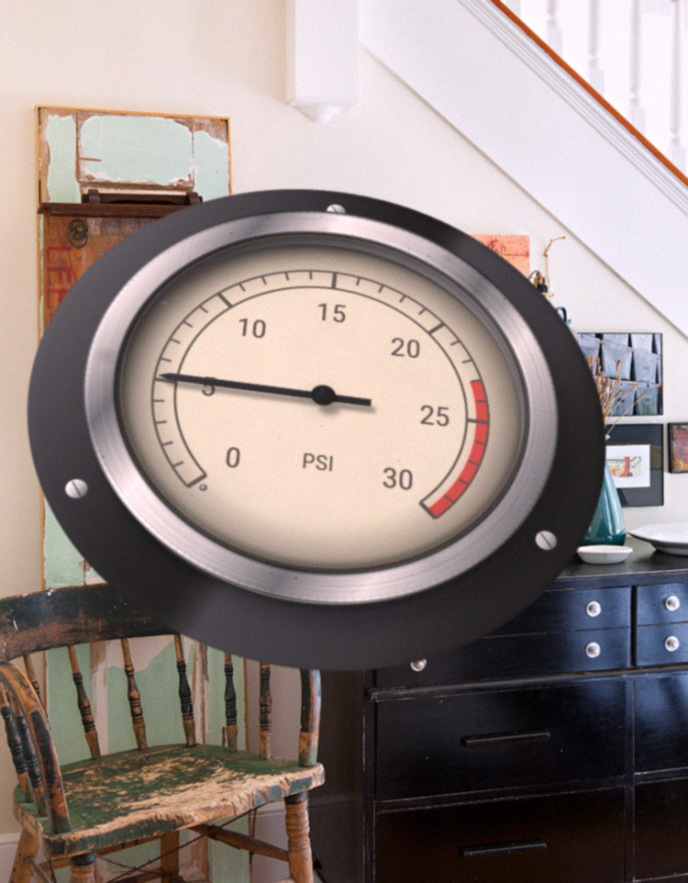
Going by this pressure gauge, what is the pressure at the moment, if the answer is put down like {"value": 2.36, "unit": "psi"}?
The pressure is {"value": 5, "unit": "psi"}
